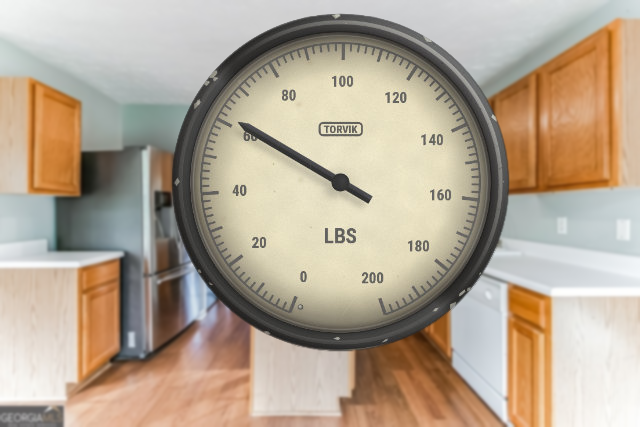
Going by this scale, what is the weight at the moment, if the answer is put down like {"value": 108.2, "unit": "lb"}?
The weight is {"value": 62, "unit": "lb"}
